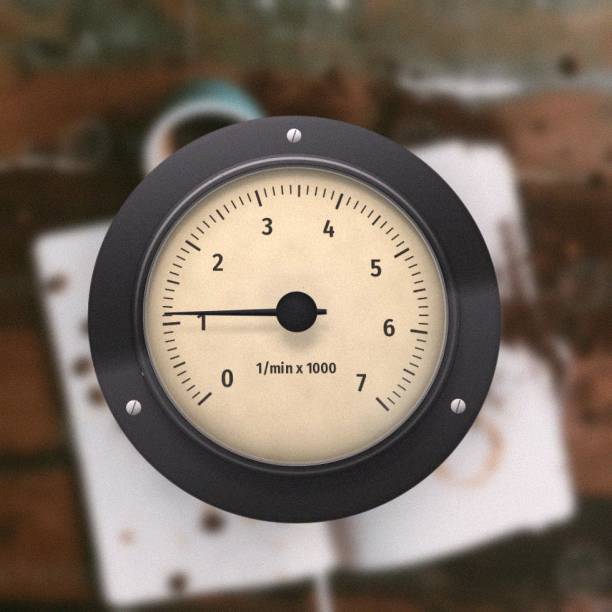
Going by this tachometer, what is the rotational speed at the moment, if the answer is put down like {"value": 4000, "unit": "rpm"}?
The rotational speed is {"value": 1100, "unit": "rpm"}
